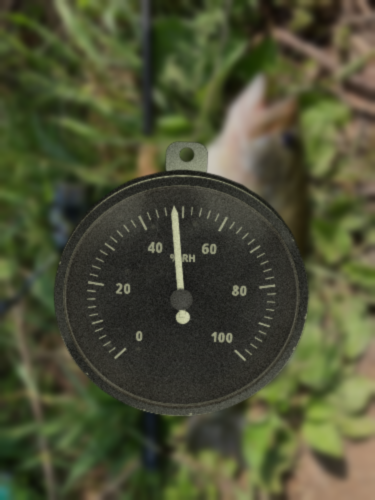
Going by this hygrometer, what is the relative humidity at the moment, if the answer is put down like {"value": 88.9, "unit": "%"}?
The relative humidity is {"value": 48, "unit": "%"}
